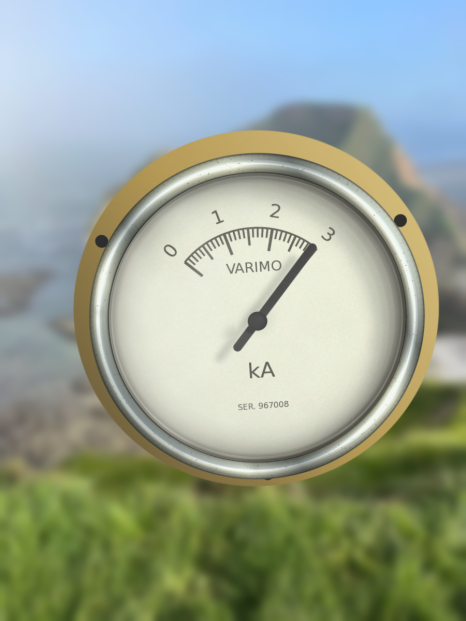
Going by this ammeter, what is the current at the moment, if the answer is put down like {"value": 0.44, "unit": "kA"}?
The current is {"value": 2.9, "unit": "kA"}
